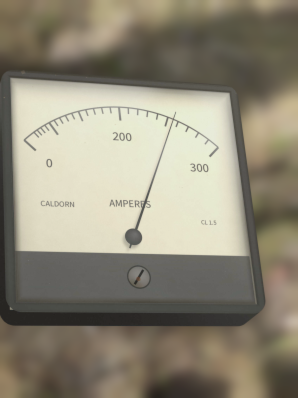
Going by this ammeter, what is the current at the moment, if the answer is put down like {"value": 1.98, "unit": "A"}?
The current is {"value": 255, "unit": "A"}
